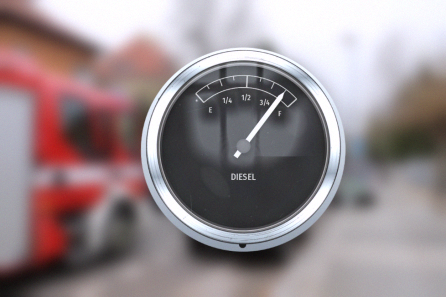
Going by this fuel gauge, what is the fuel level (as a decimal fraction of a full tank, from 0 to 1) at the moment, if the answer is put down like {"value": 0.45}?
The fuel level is {"value": 0.875}
